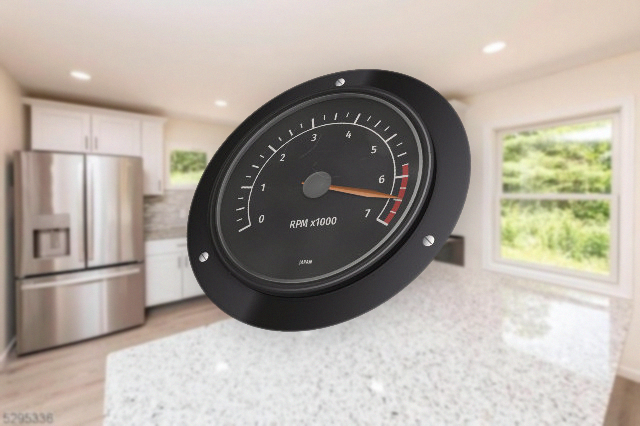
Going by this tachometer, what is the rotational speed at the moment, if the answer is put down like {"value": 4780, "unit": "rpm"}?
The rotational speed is {"value": 6500, "unit": "rpm"}
